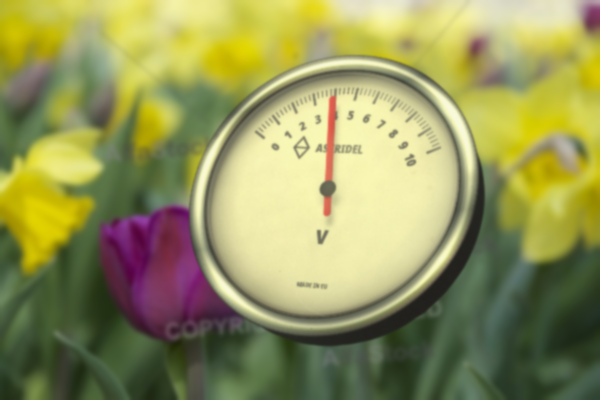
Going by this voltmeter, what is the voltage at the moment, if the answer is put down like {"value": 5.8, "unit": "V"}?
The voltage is {"value": 4, "unit": "V"}
